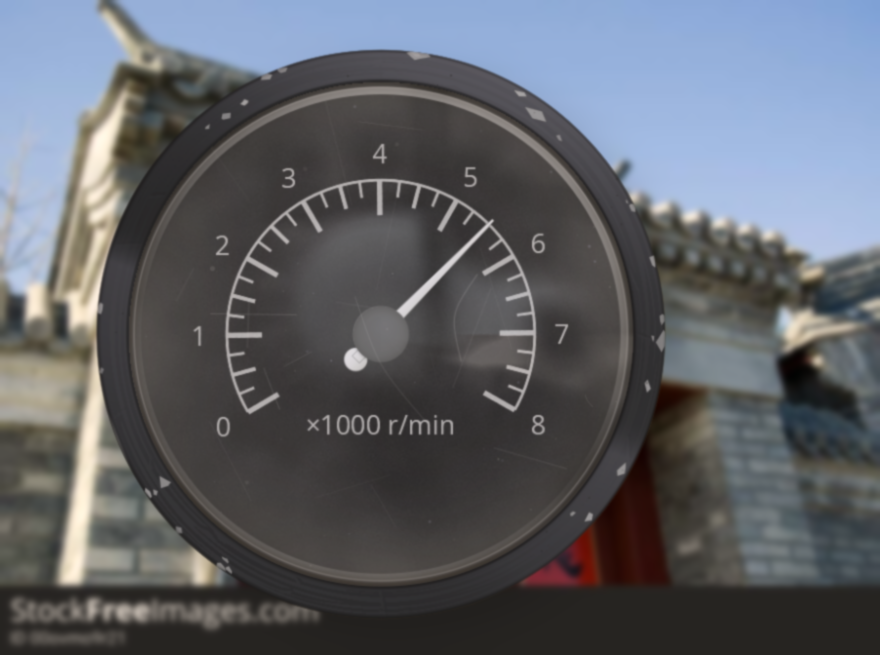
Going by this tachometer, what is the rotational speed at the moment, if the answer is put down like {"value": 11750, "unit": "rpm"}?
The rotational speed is {"value": 5500, "unit": "rpm"}
